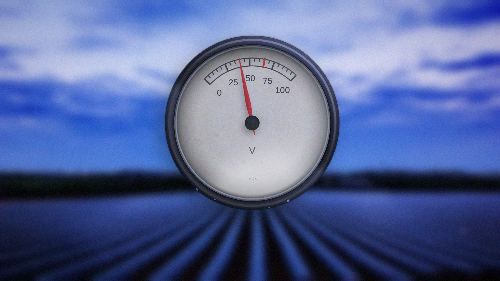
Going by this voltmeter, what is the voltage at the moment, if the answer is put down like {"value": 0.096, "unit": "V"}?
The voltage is {"value": 40, "unit": "V"}
